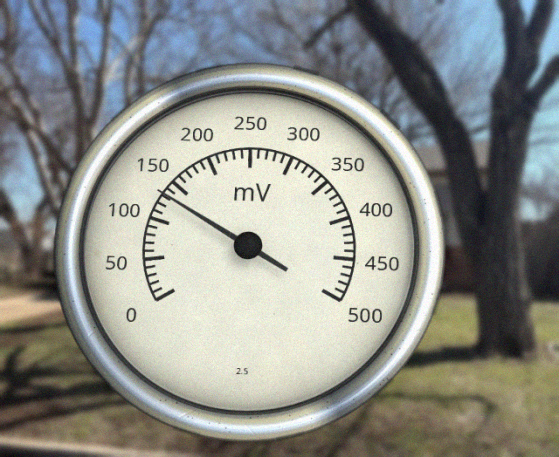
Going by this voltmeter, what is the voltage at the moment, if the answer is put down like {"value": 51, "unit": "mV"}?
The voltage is {"value": 130, "unit": "mV"}
